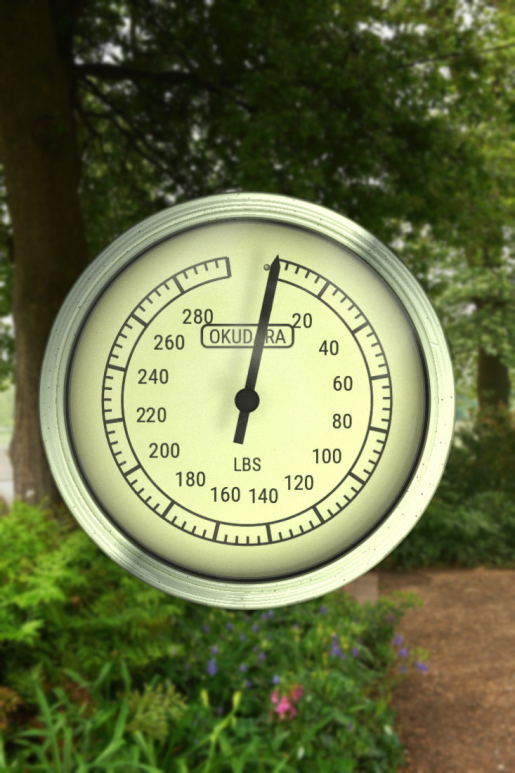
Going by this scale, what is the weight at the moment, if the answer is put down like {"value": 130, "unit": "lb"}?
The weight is {"value": 0, "unit": "lb"}
